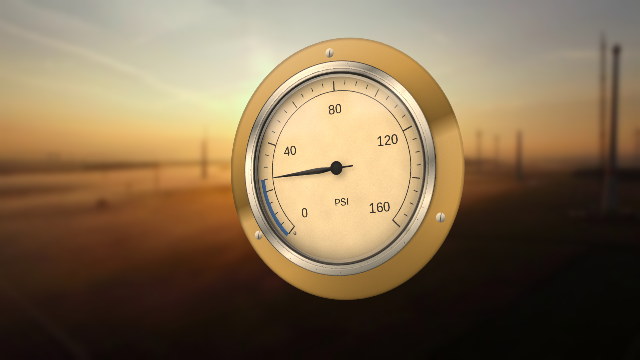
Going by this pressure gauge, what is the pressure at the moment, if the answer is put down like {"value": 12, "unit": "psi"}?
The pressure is {"value": 25, "unit": "psi"}
